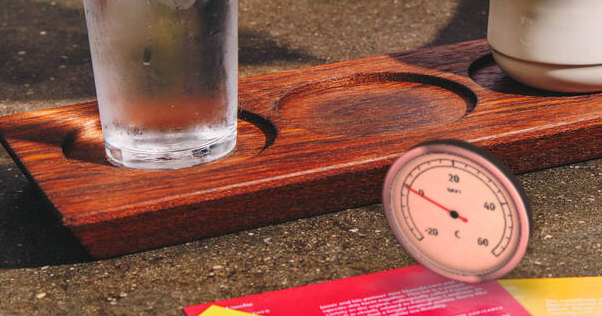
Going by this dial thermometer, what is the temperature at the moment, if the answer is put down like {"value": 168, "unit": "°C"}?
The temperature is {"value": 0, "unit": "°C"}
